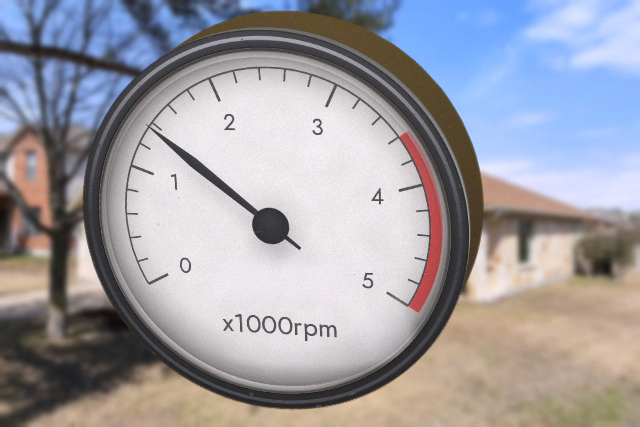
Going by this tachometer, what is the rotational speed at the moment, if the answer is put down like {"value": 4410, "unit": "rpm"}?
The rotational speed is {"value": 1400, "unit": "rpm"}
